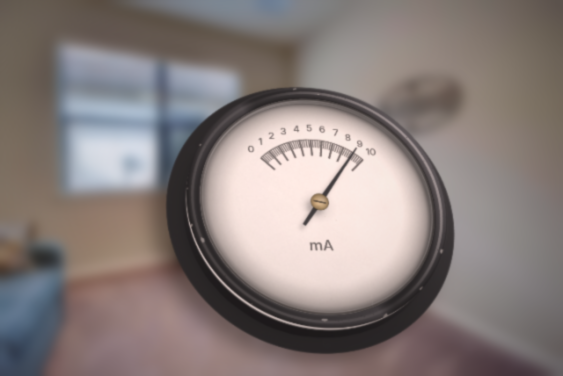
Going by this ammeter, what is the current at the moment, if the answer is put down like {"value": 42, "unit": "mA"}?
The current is {"value": 9, "unit": "mA"}
